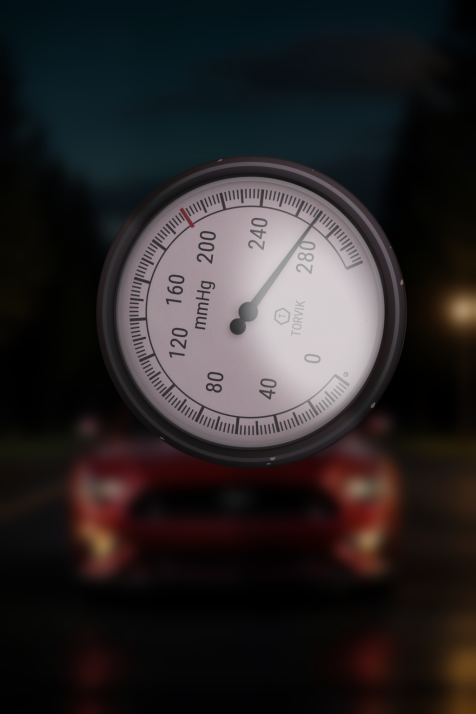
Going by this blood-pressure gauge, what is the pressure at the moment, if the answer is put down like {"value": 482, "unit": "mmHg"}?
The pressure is {"value": 270, "unit": "mmHg"}
